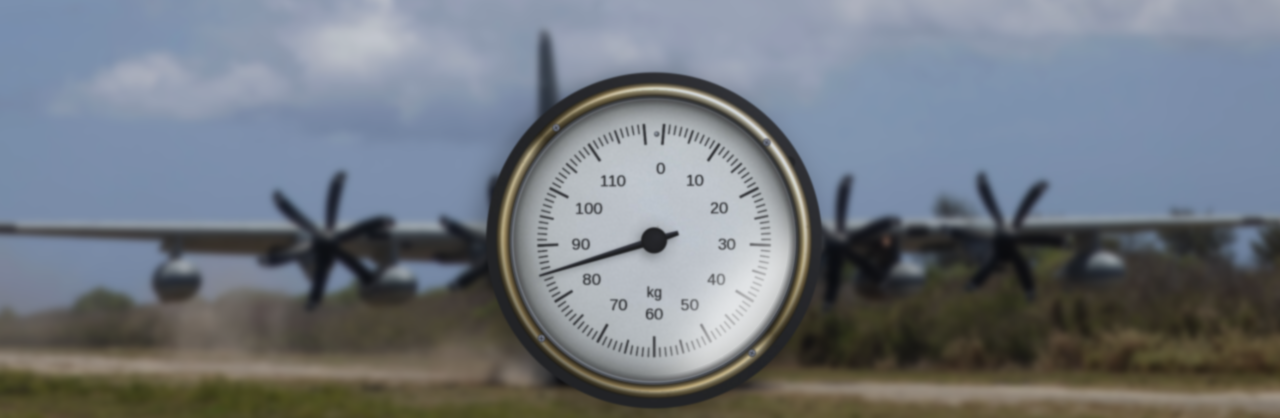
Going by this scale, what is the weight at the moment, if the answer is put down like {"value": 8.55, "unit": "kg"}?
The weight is {"value": 85, "unit": "kg"}
